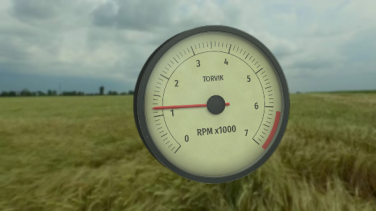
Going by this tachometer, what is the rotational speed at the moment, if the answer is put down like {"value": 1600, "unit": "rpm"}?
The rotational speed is {"value": 1200, "unit": "rpm"}
